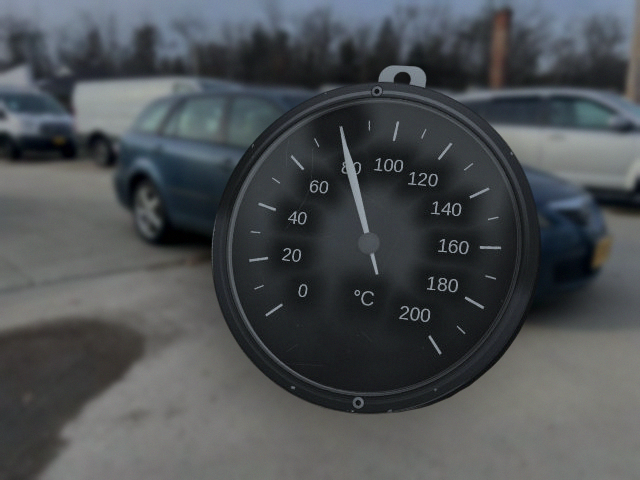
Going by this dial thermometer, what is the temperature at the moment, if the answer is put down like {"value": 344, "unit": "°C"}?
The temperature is {"value": 80, "unit": "°C"}
